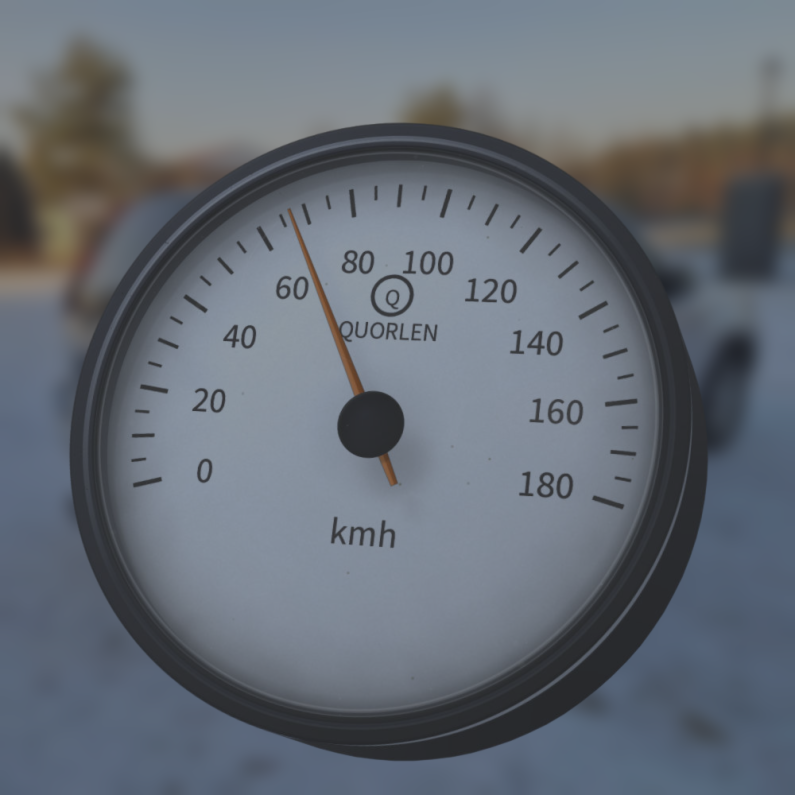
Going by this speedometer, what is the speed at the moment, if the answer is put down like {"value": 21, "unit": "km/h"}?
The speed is {"value": 67.5, "unit": "km/h"}
